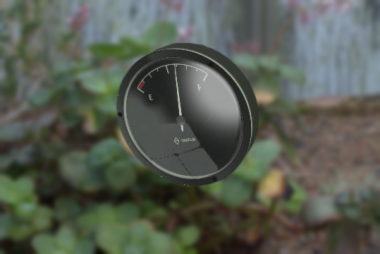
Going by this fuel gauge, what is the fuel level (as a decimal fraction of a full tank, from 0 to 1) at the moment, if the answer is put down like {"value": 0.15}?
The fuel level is {"value": 0.625}
